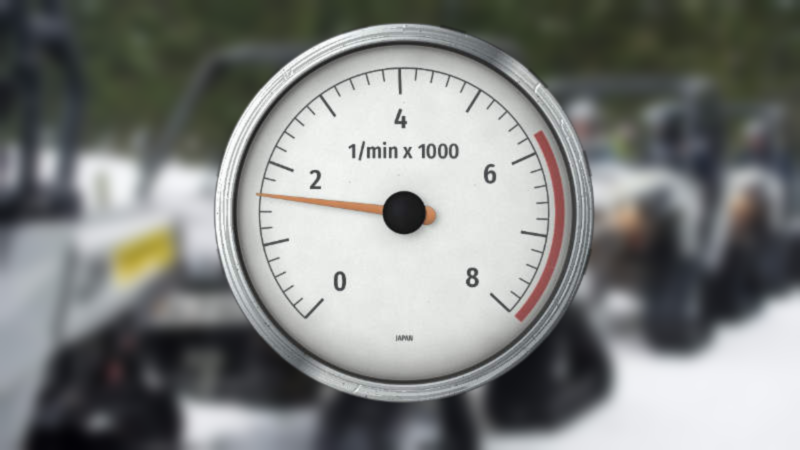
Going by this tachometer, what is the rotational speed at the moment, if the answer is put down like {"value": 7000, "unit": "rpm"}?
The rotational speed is {"value": 1600, "unit": "rpm"}
